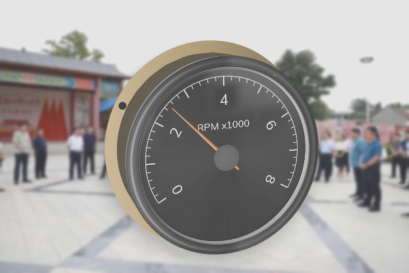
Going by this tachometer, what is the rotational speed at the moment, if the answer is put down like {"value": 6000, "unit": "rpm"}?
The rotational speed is {"value": 2500, "unit": "rpm"}
